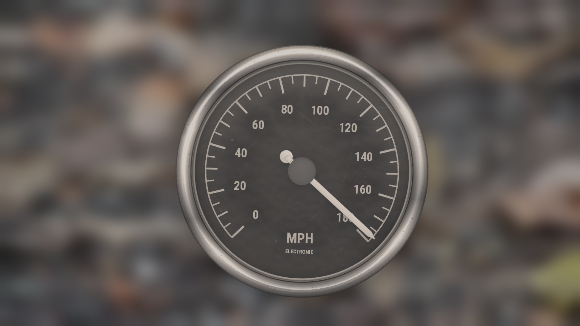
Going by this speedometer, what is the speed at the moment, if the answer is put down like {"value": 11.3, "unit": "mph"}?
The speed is {"value": 177.5, "unit": "mph"}
